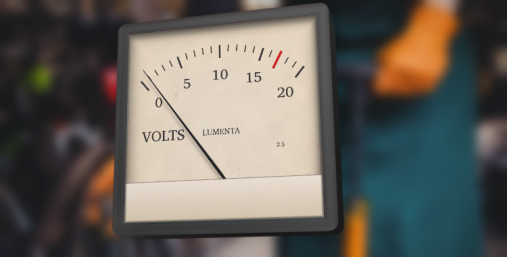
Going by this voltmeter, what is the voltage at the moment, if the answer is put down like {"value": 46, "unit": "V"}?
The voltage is {"value": 1, "unit": "V"}
